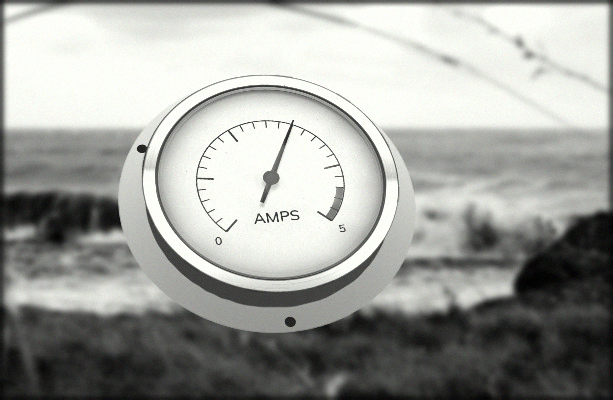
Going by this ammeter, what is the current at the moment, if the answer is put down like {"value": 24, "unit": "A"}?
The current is {"value": 3, "unit": "A"}
